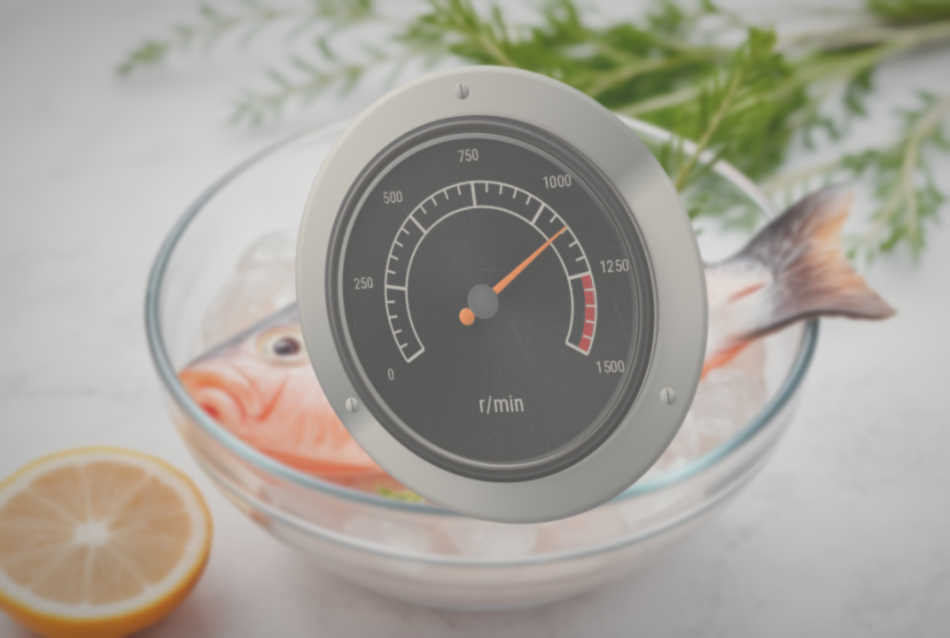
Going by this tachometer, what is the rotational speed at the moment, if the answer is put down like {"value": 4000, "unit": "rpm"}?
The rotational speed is {"value": 1100, "unit": "rpm"}
